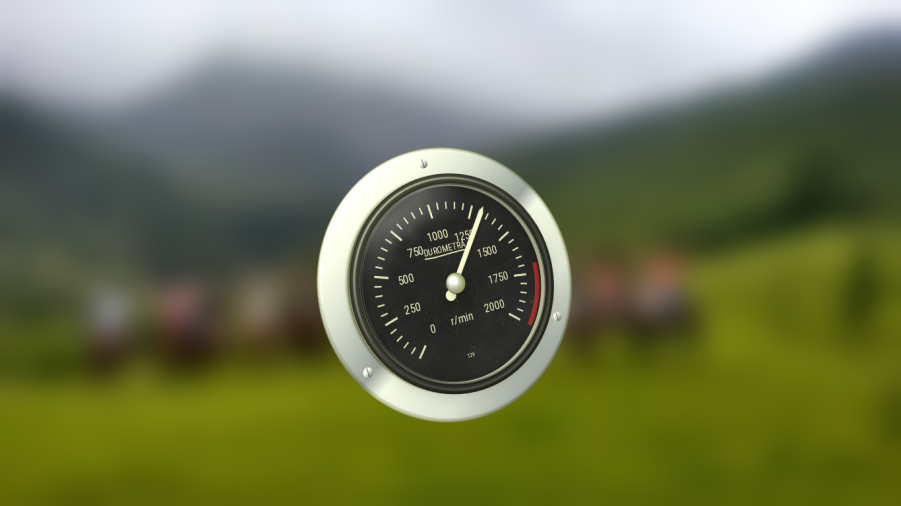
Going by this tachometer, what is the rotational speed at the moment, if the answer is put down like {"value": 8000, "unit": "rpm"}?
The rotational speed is {"value": 1300, "unit": "rpm"}
